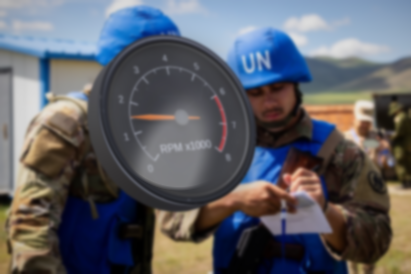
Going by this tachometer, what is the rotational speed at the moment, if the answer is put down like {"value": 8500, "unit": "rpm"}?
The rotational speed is {"value": 1500, "unit": "rpm"}
